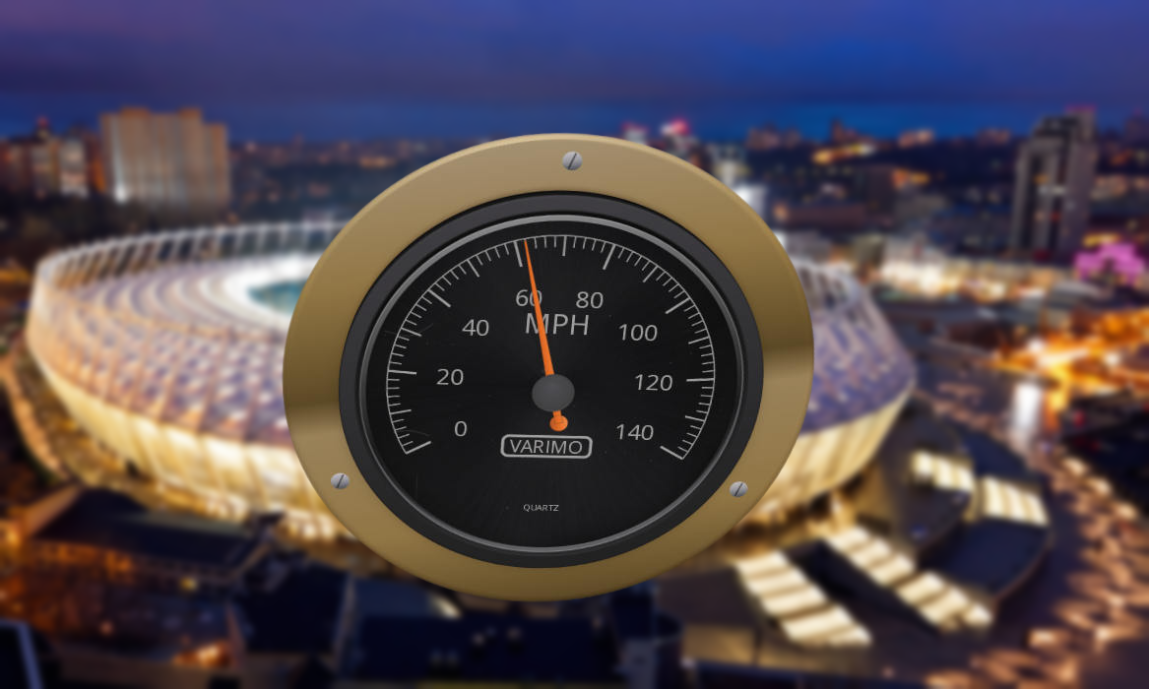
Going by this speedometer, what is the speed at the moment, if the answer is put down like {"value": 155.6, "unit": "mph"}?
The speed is {"value": 62, "unit": "mph"}
